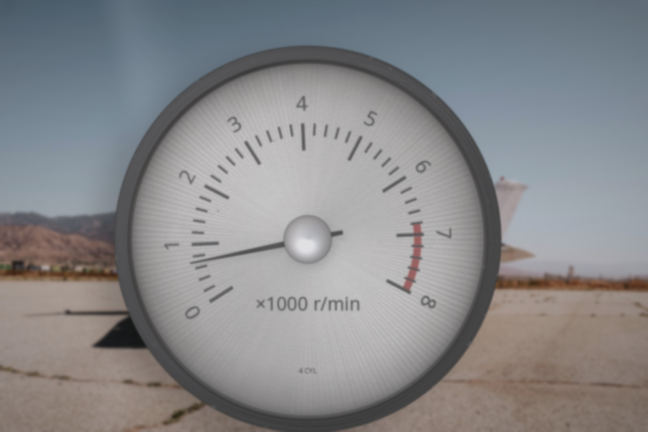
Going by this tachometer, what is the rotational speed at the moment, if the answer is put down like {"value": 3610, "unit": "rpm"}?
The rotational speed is {"value": 700, "unit": "rpm"}
